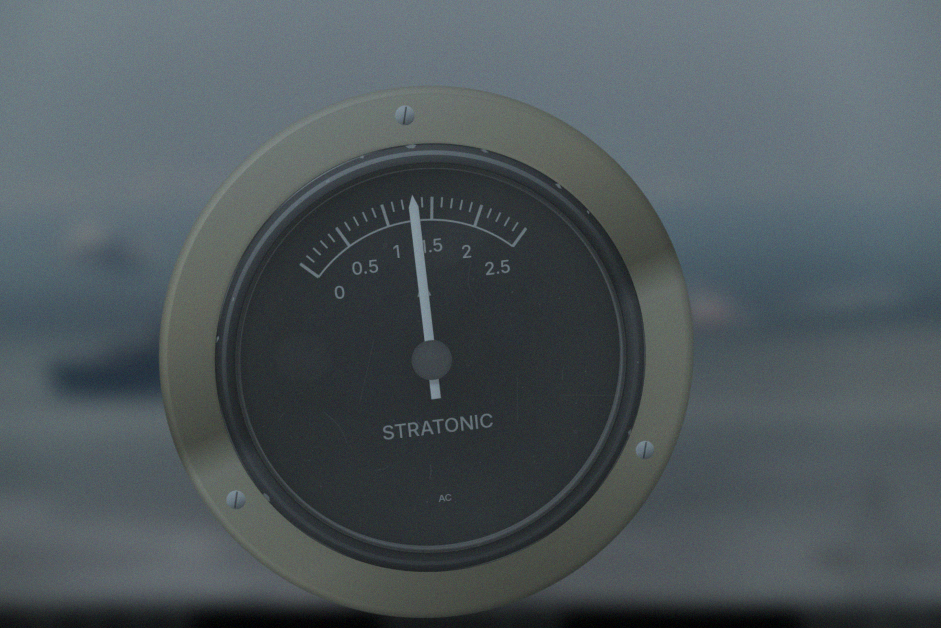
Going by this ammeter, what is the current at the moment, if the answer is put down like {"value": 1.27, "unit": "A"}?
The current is {"value": 1.3, "unit": "A"}
